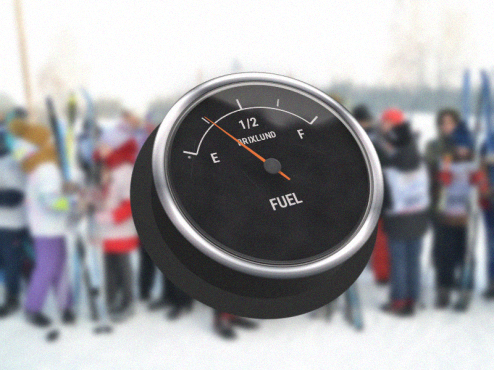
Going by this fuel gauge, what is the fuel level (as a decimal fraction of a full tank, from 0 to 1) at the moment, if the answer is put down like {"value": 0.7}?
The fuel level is {"value": 0.25}
